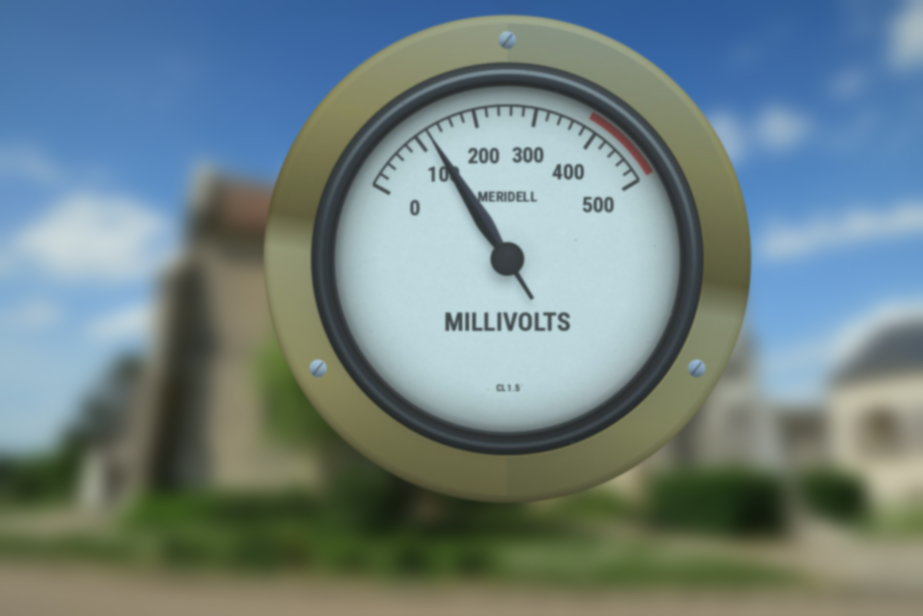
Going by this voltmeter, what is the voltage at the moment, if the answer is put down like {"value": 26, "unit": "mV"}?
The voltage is {"value": 120, "unit": "mV"}
